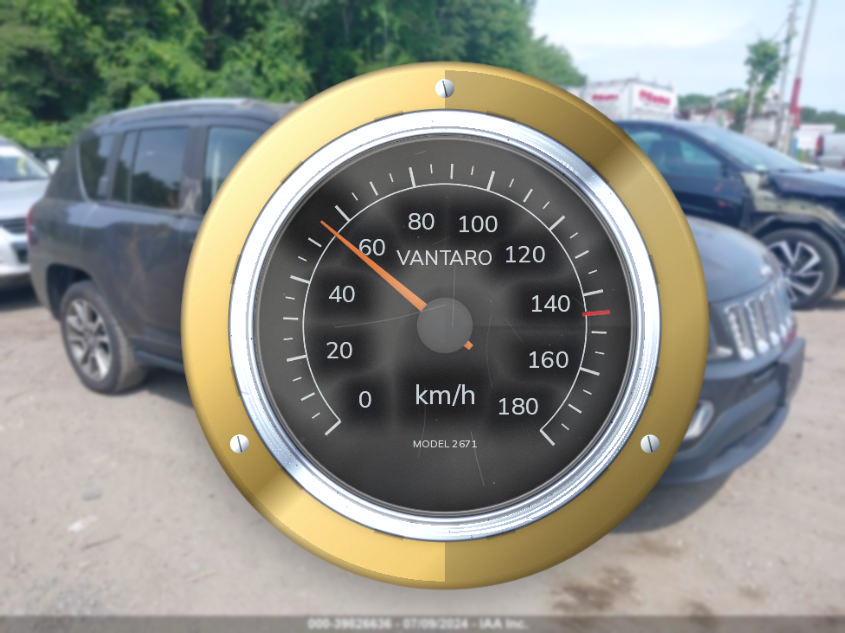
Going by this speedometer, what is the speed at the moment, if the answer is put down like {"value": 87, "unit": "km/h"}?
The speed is {"value": 55, "unit": "km/h"}
